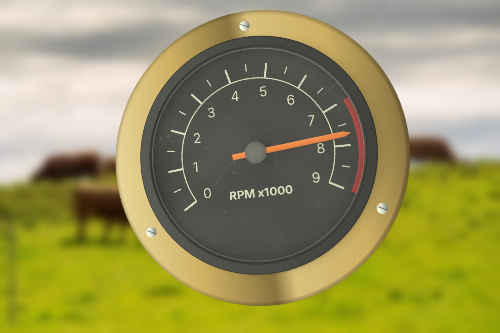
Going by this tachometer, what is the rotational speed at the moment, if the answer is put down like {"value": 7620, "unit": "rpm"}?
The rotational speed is {"value": 7750, "unit": "rpm"}
